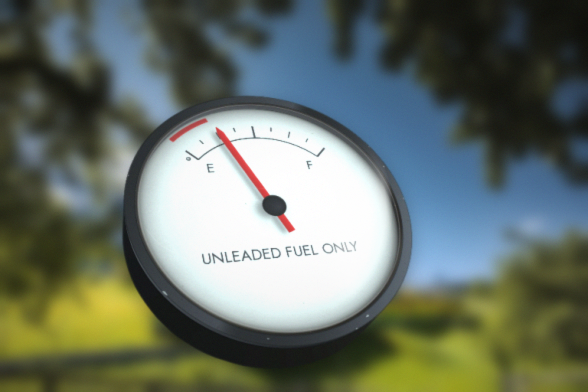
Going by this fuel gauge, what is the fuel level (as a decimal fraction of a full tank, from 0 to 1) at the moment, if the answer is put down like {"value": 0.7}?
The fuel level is {"value": 0.25}
